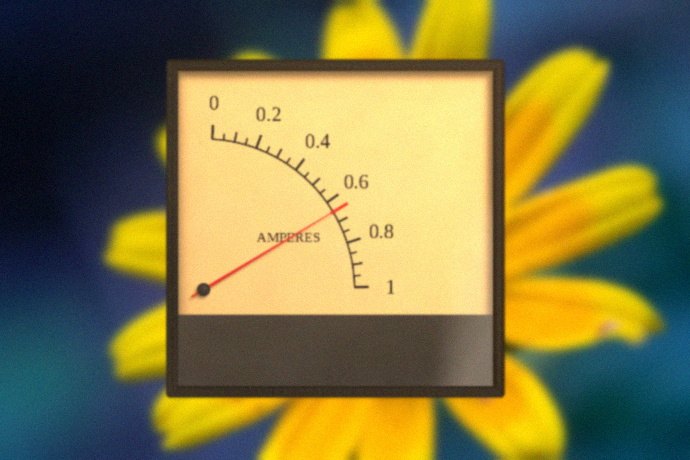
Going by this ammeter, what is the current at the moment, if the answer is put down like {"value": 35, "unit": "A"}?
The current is {"value": 0.65, "unit": "A"}
